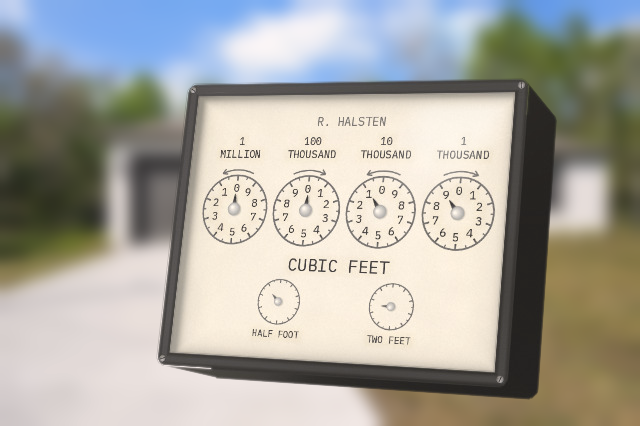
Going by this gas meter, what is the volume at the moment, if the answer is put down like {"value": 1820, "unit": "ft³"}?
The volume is {"value": 900, "unit": "ft³"}
